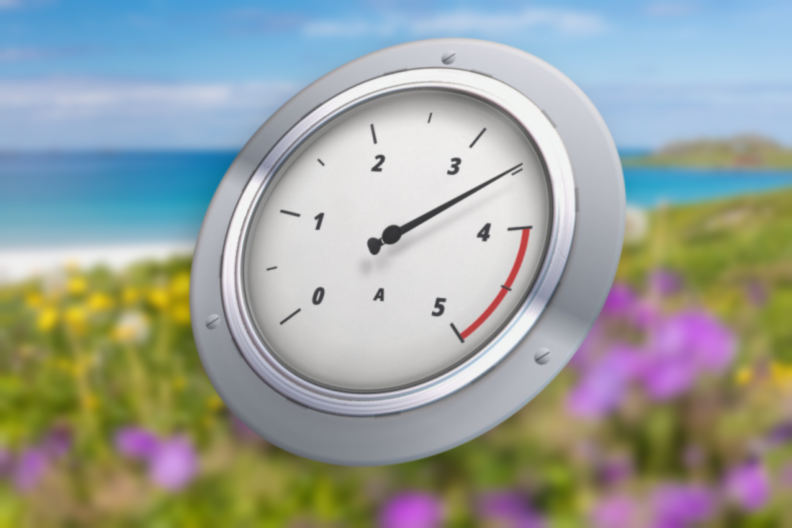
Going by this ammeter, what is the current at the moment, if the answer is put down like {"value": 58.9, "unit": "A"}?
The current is {"value": 3.5, "unit": "A"}
